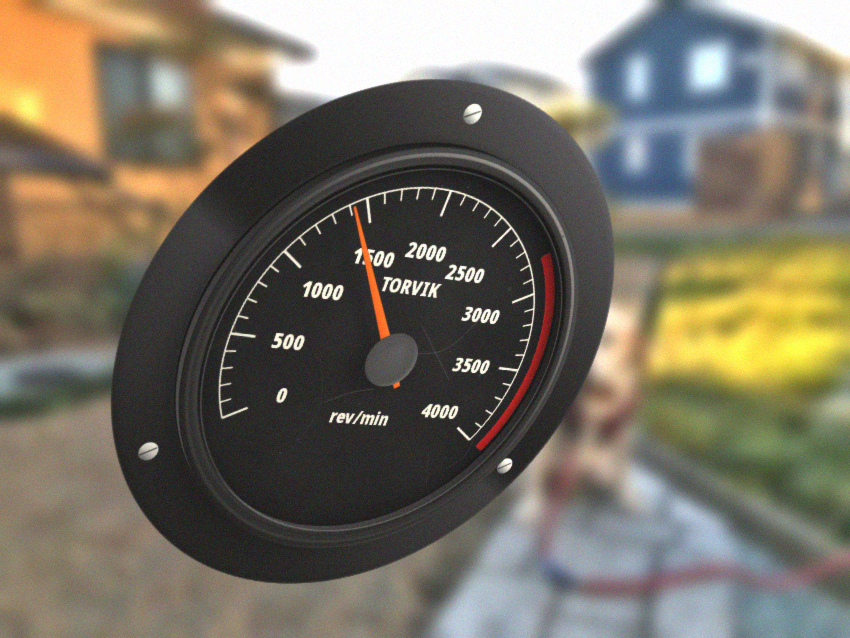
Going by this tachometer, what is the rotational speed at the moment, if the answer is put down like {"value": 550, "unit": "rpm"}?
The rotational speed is {"value": 1400, "unit": "rpm"}
